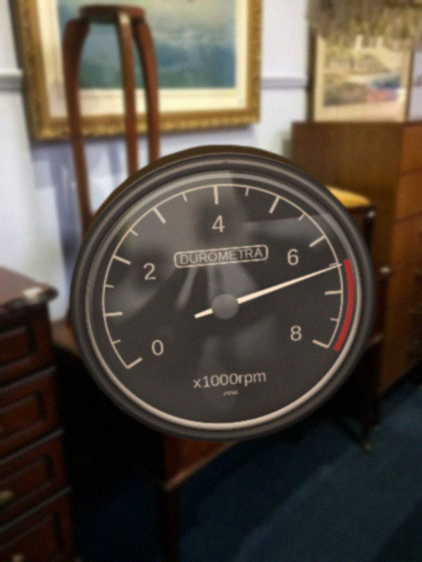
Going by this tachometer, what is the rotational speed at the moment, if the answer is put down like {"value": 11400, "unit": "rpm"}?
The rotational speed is {"value": 6500, "unit": "rpm"}
